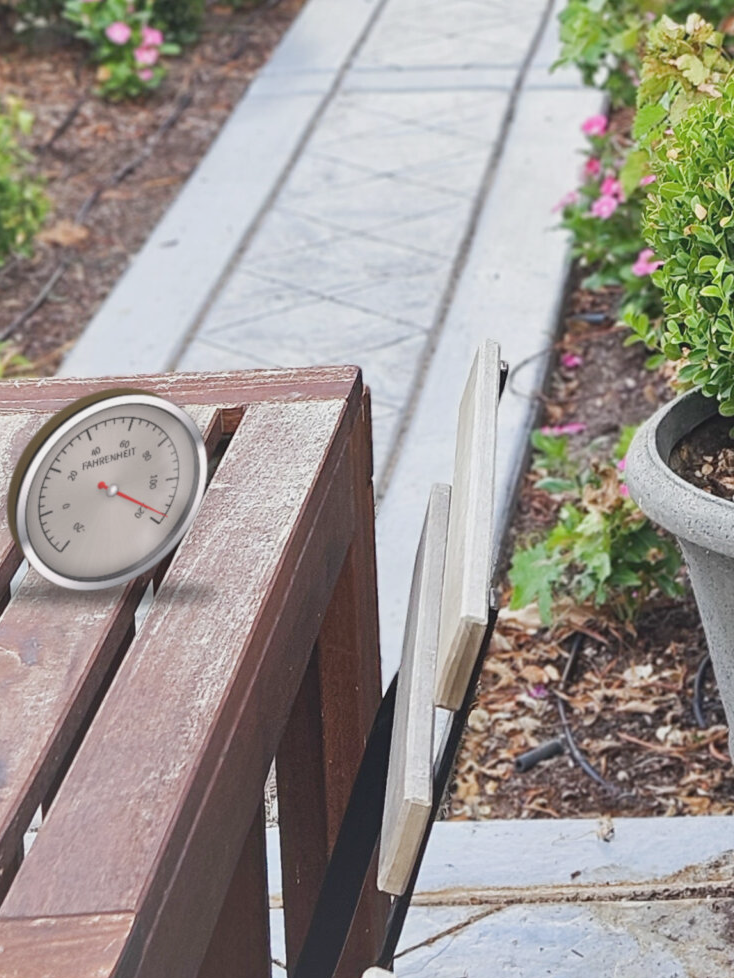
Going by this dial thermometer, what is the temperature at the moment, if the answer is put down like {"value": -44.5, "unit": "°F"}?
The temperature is {"value": 116, "unit": "°F"}
